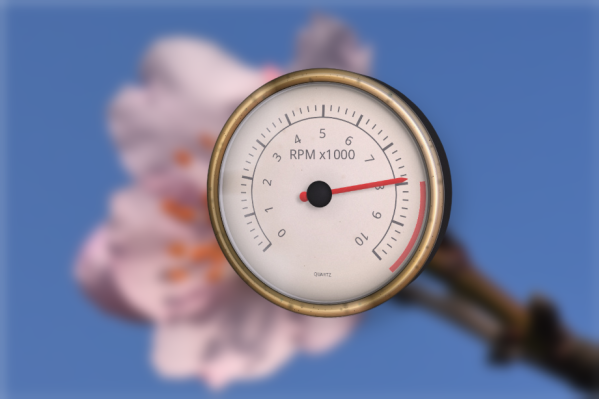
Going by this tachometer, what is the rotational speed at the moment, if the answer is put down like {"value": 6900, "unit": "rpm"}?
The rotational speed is {"value": 7900, "unit": "rpm"}
